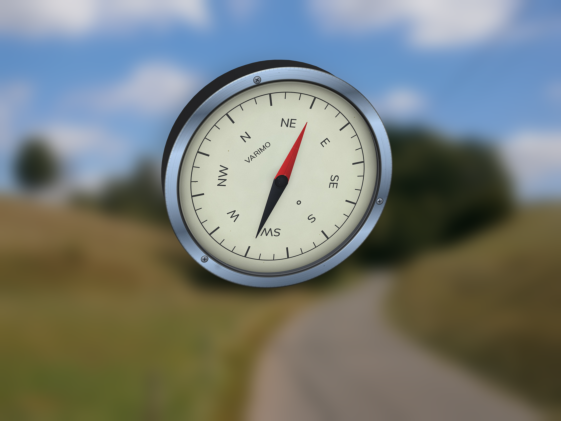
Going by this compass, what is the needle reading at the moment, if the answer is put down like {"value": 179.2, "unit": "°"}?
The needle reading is {"value": 60, "unit": "°"}
